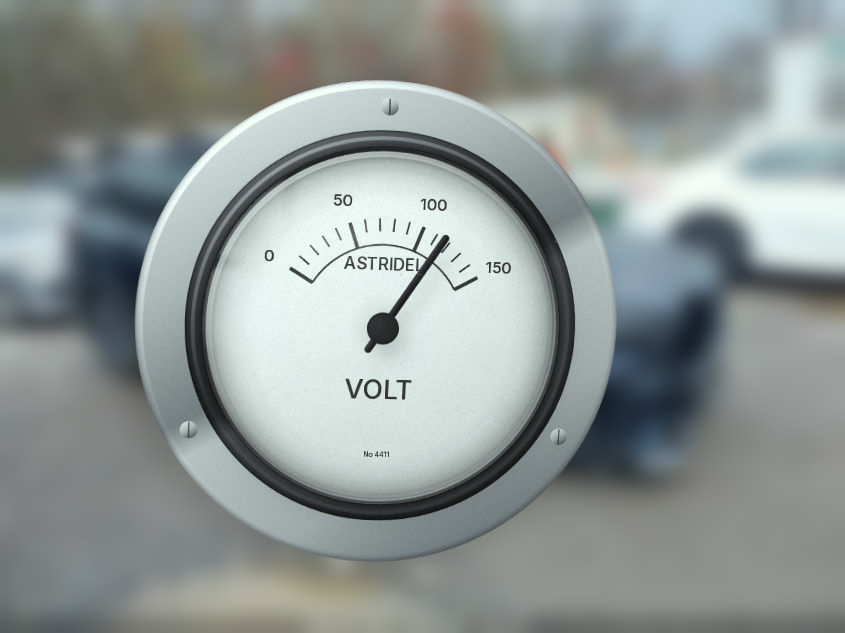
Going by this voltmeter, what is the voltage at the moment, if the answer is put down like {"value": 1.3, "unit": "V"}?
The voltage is {"value": 115, "unit": "V"}
